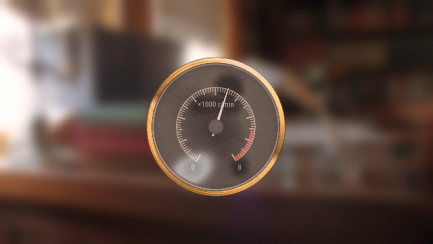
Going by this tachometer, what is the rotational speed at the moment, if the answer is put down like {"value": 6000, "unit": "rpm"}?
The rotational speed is {"value": 4500, "unit": "rpm"}
